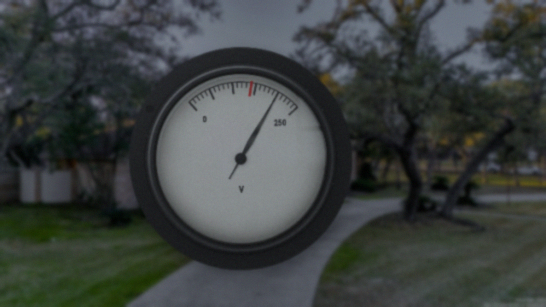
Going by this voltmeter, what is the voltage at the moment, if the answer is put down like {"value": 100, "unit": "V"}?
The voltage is {"value": 200, "unit": "V"}
